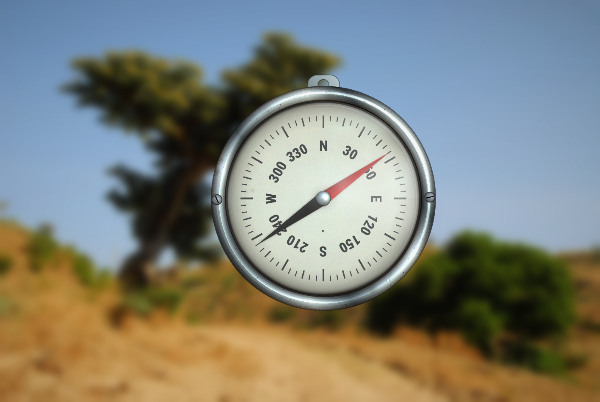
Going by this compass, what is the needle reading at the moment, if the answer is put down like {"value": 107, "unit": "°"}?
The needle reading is {"value": 55, "unit": "°"}
